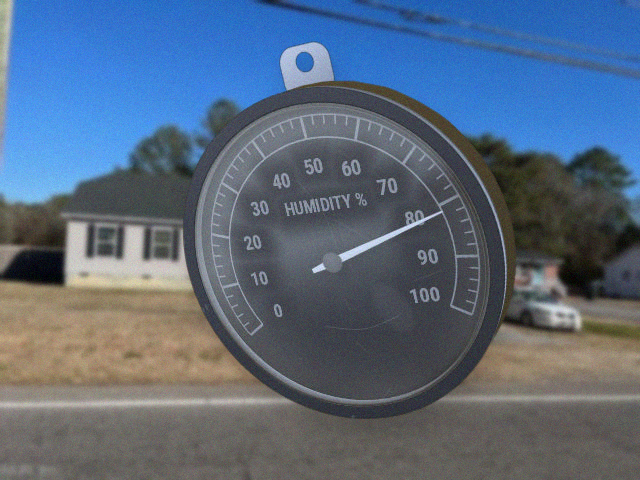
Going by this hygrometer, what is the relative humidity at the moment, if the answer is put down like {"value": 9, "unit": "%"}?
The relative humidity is {"value": 81, "unit": "%"}
